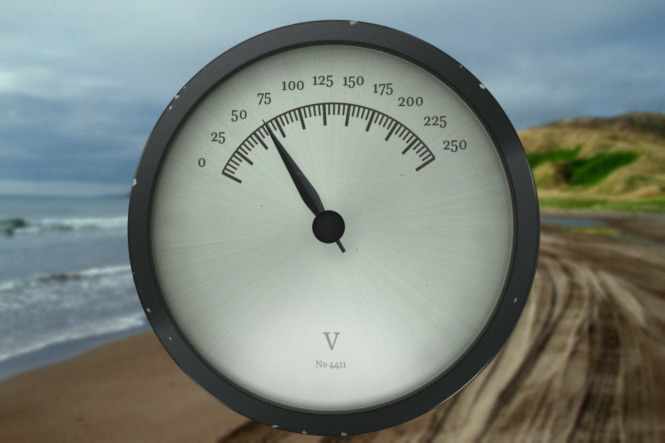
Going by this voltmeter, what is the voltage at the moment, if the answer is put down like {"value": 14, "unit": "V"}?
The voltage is {"value": 65, "unit": "V"}
